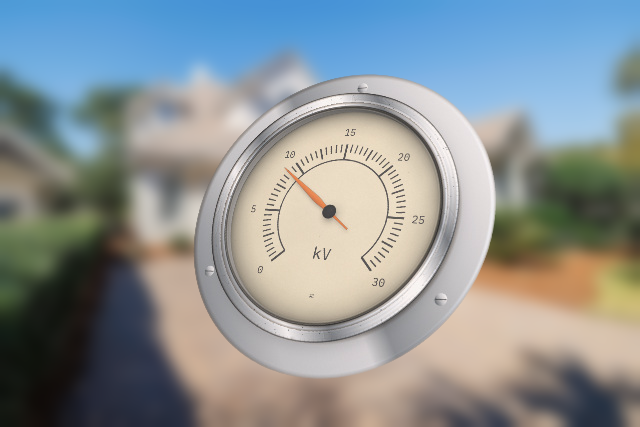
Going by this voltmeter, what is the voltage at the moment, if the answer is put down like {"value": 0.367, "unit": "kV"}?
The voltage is {"value": 9, "unit": "kV"}
